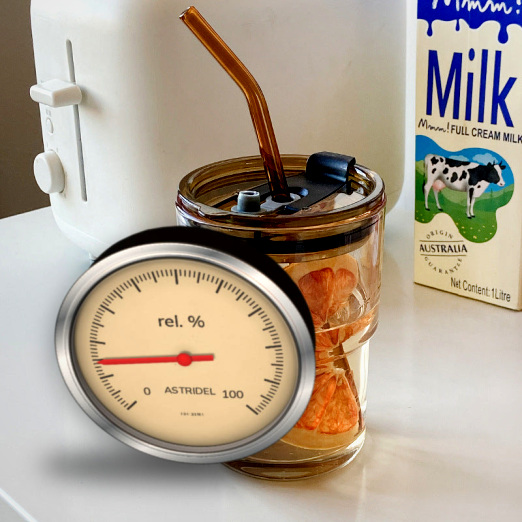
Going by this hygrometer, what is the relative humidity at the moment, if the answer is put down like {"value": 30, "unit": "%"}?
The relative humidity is {"value": 15, "unit": "%"}
